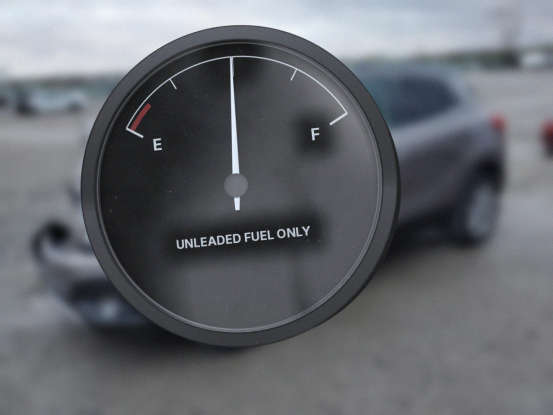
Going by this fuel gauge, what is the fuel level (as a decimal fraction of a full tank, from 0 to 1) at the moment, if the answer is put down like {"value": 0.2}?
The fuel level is {"value": 0.5}
